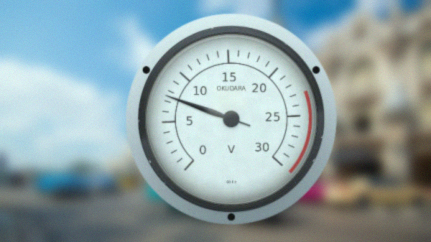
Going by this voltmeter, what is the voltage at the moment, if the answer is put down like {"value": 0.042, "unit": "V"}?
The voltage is {"value": 7.5, "unit": "V"}
